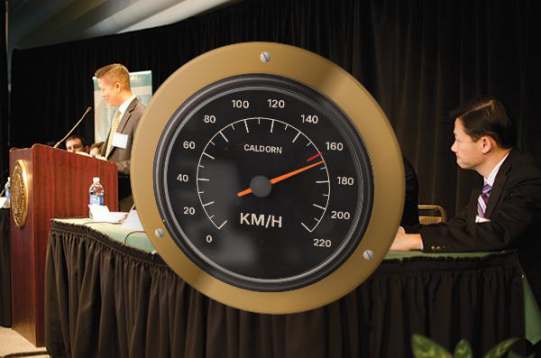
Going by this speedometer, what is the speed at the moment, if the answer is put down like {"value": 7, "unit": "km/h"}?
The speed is {"value": 165, "unit": "km/h"}
